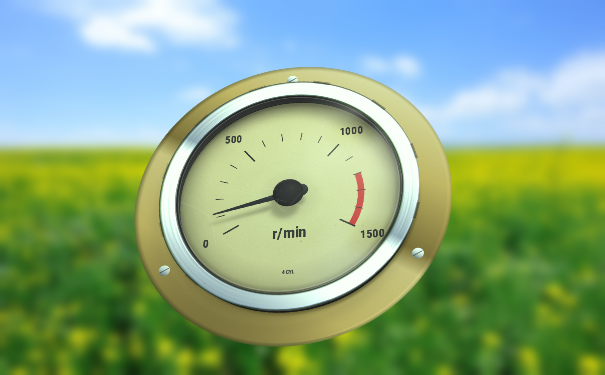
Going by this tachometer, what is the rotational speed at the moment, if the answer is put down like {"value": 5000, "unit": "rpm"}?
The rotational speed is {"value": 100, "unit": "rpm"}
